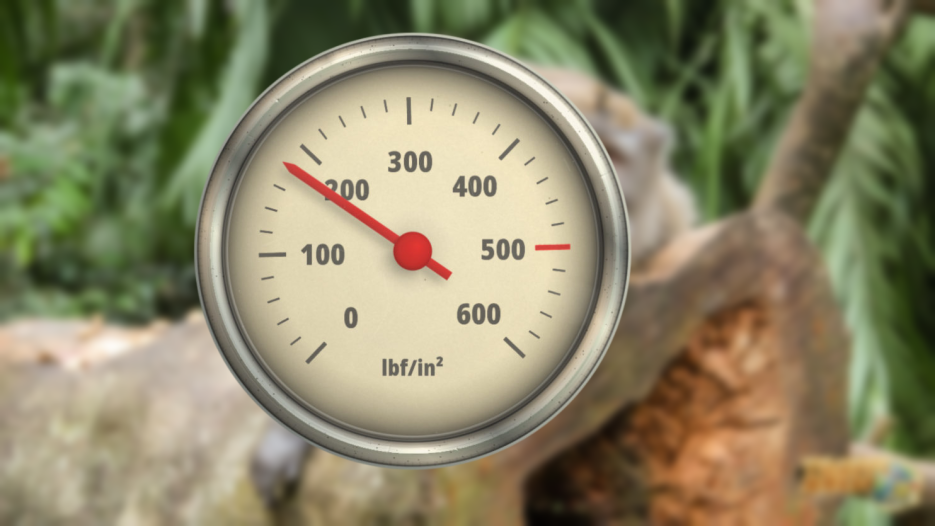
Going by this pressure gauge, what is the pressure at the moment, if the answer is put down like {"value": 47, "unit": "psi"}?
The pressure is {"value": 180, "unit": "psi"}
